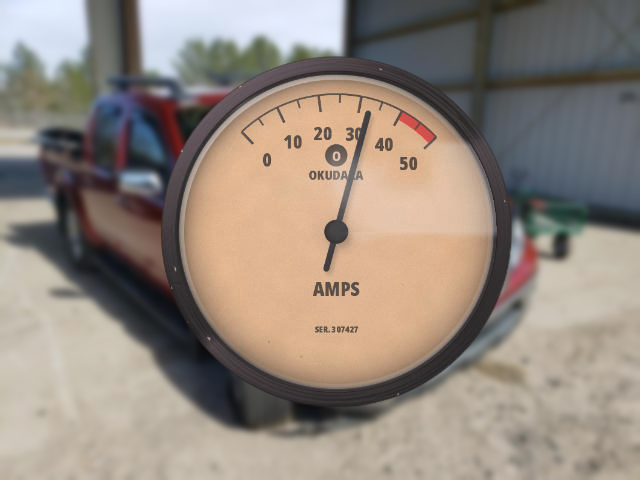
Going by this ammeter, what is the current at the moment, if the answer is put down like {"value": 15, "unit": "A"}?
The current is {"value": 32.5, "unit": "A"}
